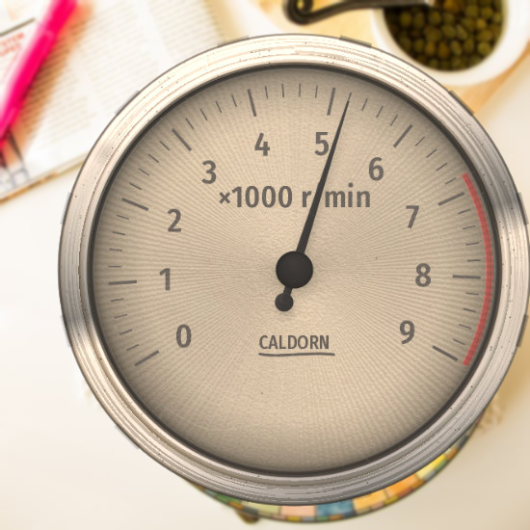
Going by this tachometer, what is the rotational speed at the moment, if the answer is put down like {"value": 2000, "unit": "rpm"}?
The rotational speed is {"value": 5200, "unit": "rpm"}
